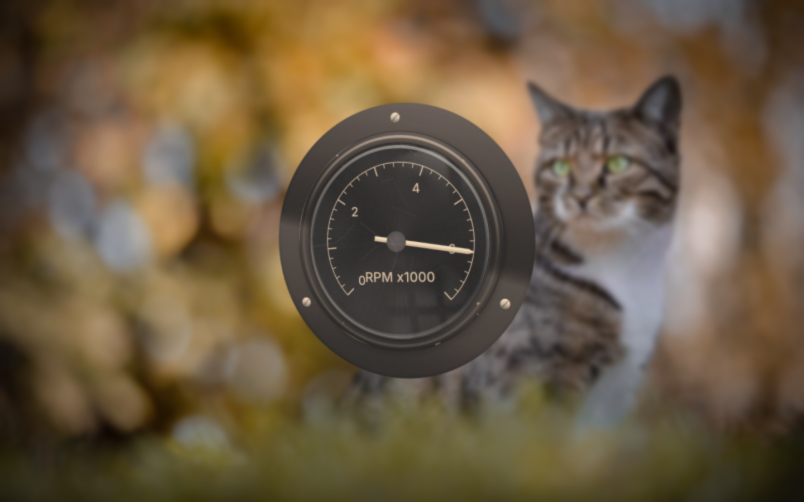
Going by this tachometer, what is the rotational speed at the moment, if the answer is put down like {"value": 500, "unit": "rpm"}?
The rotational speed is {"value": 6000, "unit": "rpm"}
